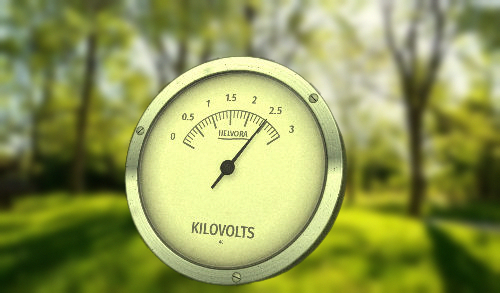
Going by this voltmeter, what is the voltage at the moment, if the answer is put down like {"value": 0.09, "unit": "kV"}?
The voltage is {"value": 2.5, "unit": "kV"}
